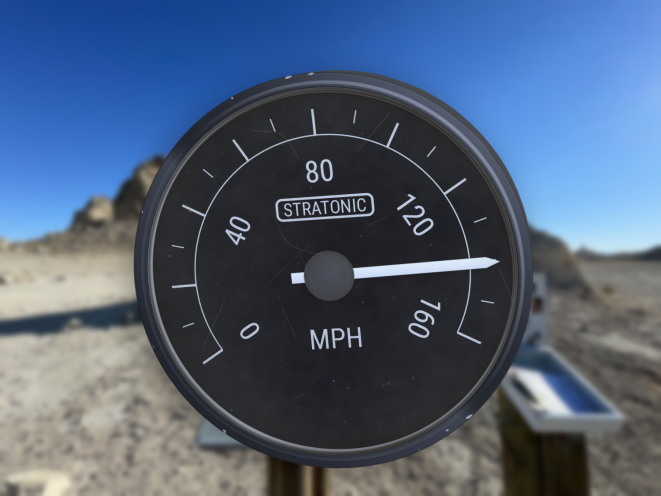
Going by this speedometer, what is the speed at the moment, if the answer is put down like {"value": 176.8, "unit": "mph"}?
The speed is {"value": 140, "unit": "mph"}
